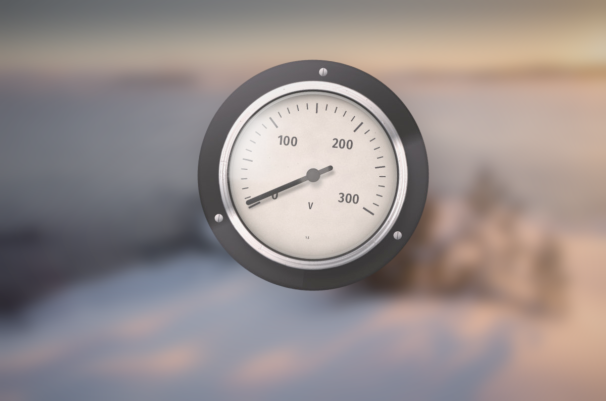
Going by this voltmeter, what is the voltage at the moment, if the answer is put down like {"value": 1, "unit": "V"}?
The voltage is {"value": 5, "unit": "V"}
